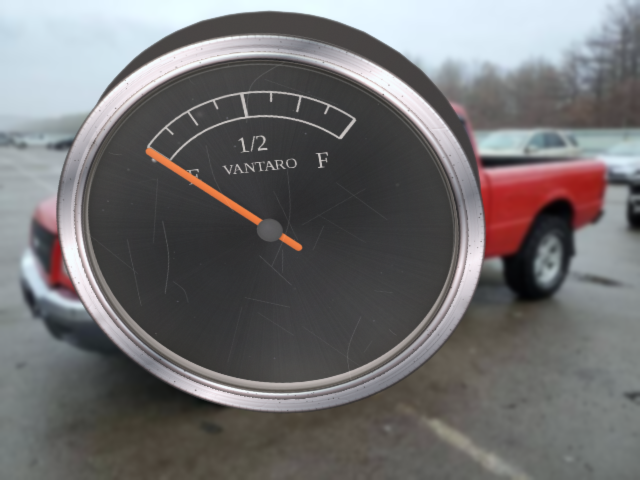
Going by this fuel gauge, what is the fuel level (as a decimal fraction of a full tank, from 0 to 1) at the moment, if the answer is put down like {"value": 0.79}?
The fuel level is {"value": 0}
